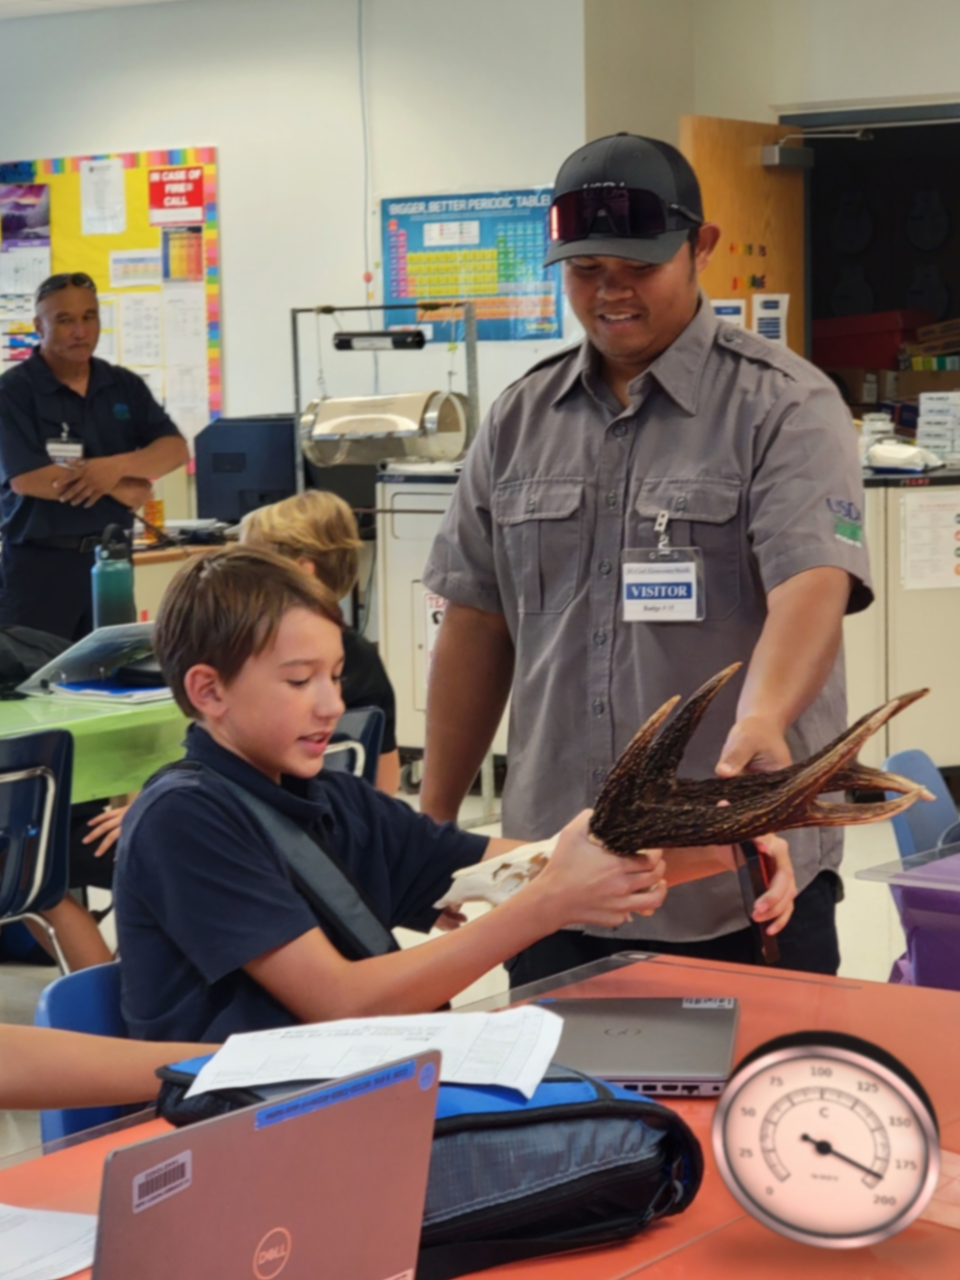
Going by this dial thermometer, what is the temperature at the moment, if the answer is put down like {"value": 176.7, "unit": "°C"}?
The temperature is {"value": 187.5, "unit": "°C"}
